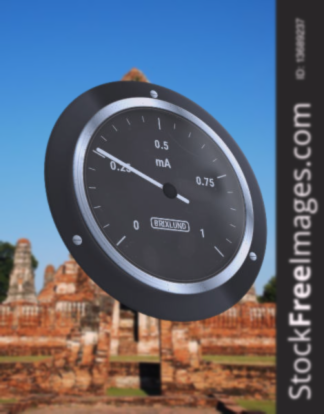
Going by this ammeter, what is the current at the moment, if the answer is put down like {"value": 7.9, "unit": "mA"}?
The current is {"value": 0.25, "unit": "mA"}
